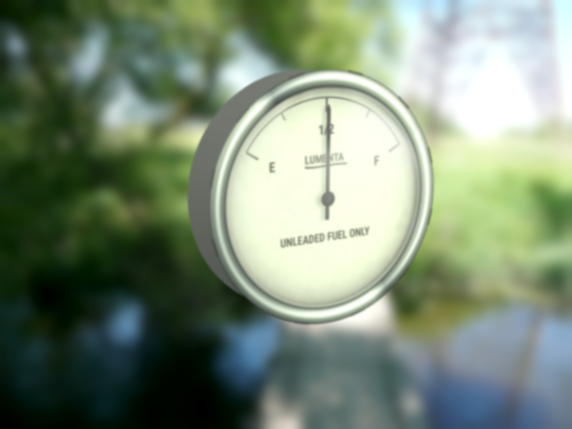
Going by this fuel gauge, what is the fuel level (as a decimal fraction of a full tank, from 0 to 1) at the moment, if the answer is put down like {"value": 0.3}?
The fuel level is {"value": 0.5}
